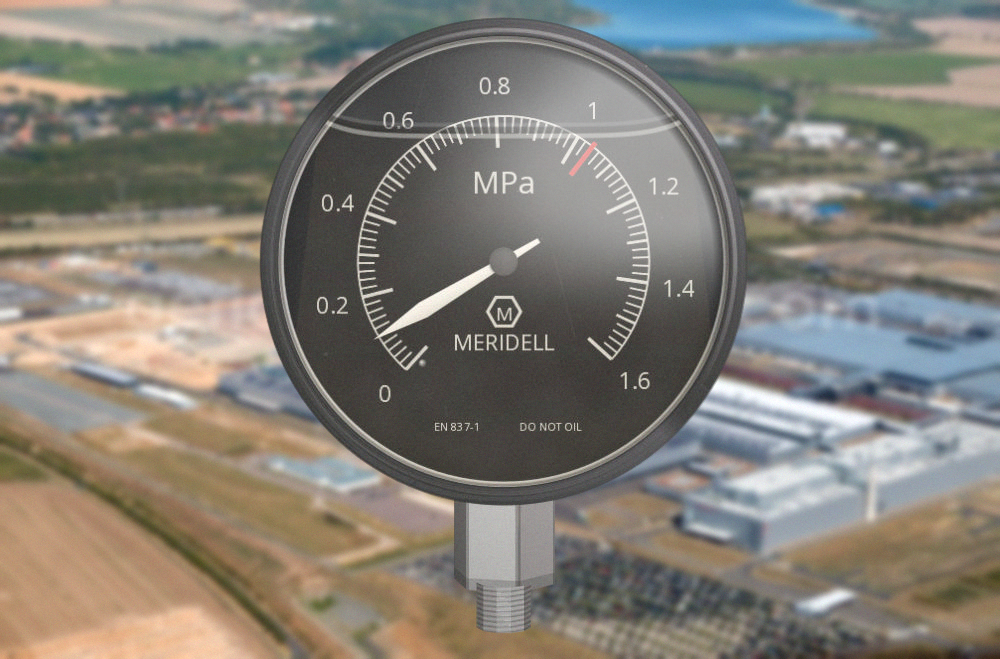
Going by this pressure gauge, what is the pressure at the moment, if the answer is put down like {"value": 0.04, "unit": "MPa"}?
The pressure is {"value": 0.1, "unit": "MPa"}
